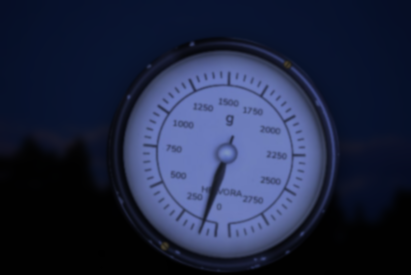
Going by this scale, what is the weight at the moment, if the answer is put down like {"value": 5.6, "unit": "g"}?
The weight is {"value": 100, "unit": "g"}
